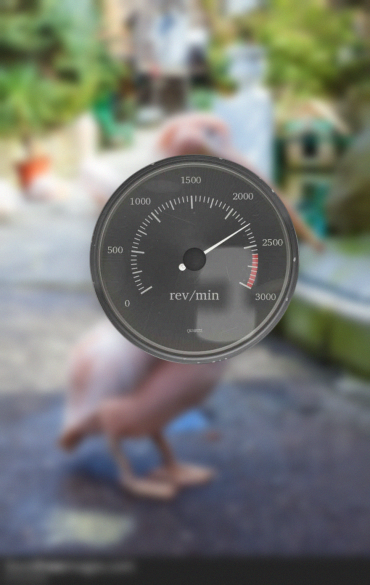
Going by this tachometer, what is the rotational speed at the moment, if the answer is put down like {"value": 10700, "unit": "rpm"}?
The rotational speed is {"value": 2250, "unit": "rpm"}
